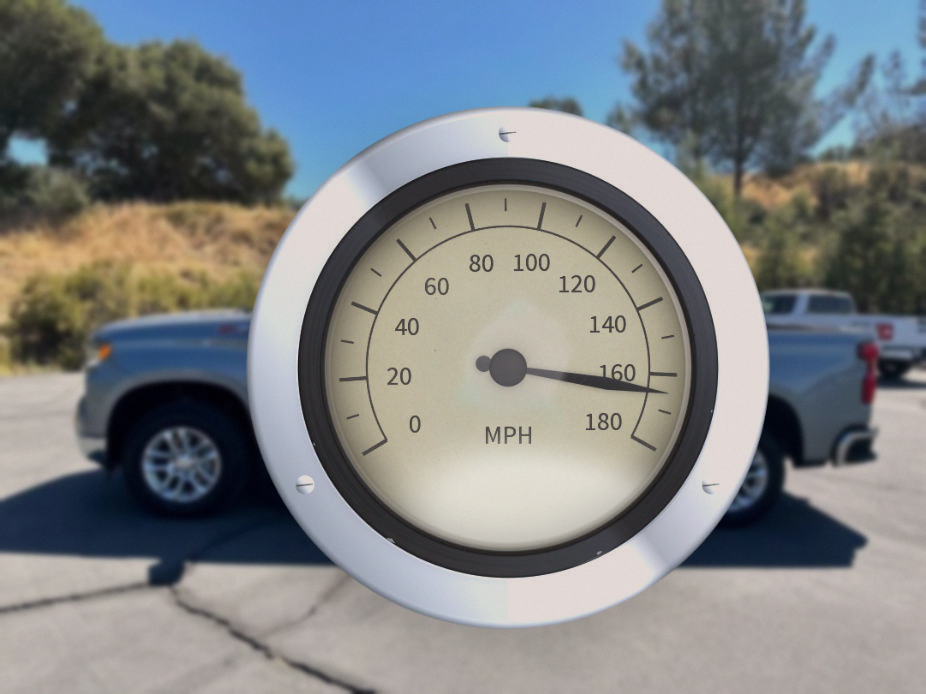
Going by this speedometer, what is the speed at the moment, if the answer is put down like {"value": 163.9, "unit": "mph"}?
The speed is {"value": 165, "unit": "mph"}
